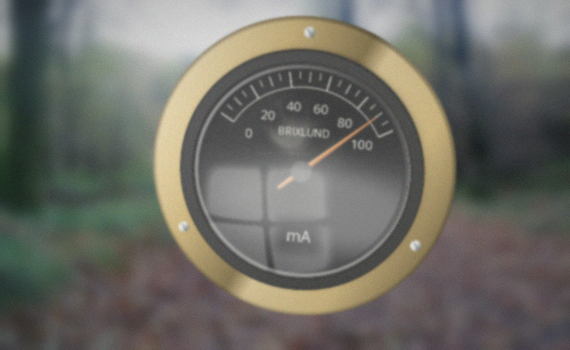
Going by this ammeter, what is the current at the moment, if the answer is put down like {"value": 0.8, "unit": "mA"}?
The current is {"value": 90, "unit": "mA"}
